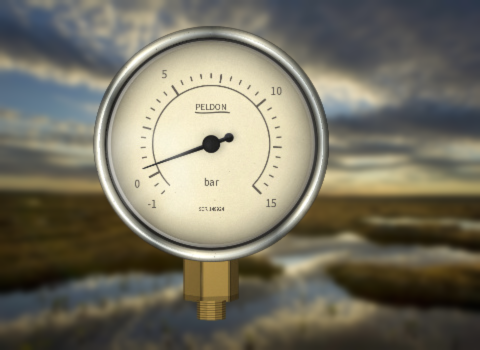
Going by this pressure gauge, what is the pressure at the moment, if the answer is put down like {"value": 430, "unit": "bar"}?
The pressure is {"value": 0.5, "unit": "bar"}
